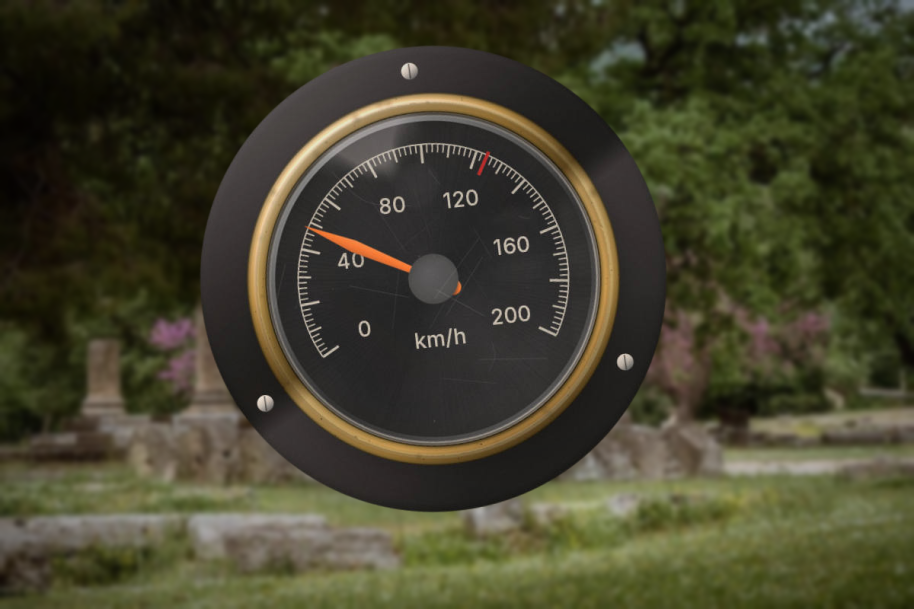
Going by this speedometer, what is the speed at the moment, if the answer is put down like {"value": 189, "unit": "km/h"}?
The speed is {"value": 48, "unit": "km/h"}
